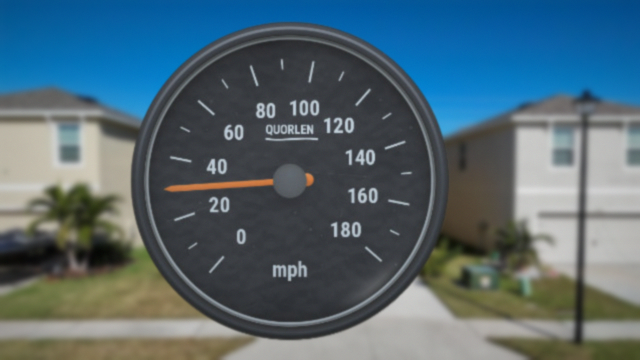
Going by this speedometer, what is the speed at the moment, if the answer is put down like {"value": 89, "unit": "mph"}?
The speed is {"value": 30, "unit": "mph"}
